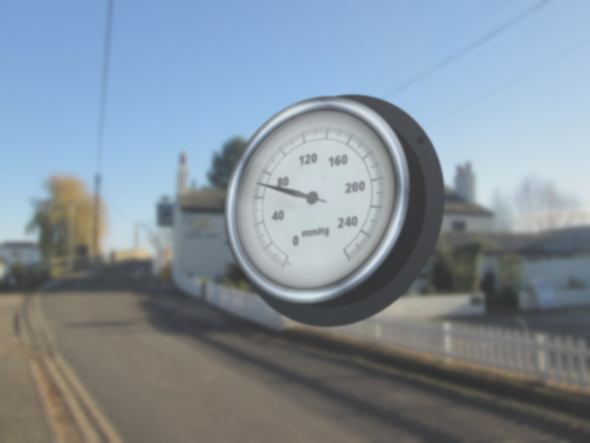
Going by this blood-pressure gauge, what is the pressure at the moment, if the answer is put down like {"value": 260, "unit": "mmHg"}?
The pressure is {"value": 70, "unit": "mmHg"}
